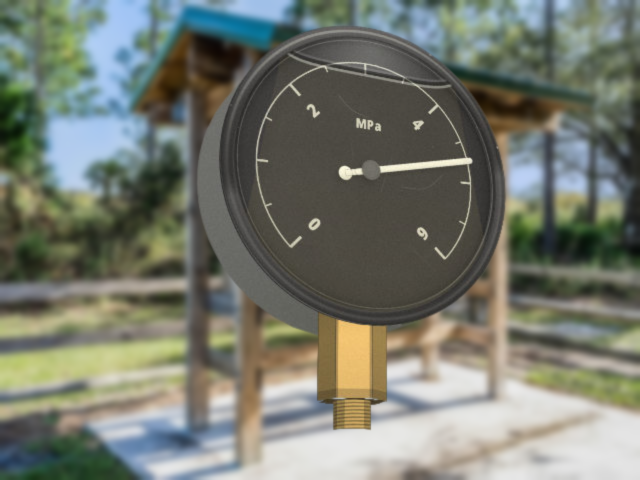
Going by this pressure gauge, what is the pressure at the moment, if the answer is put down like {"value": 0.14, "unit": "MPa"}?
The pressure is {"value": 4.75, "unit": "MPa"}
